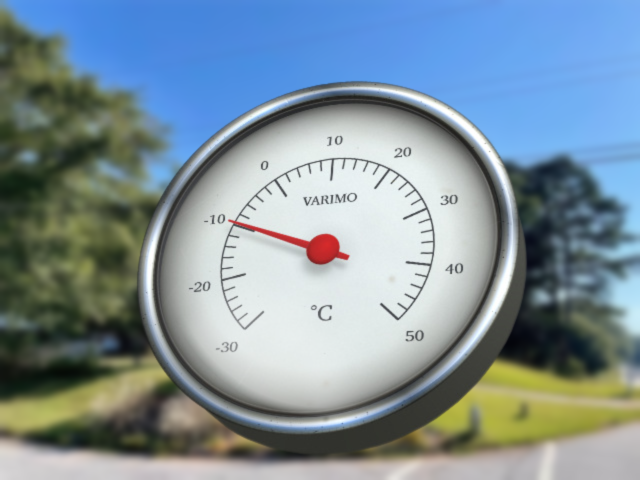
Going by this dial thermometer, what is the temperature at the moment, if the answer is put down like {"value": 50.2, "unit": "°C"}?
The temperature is {"value": -10, "unit": "°C"}
